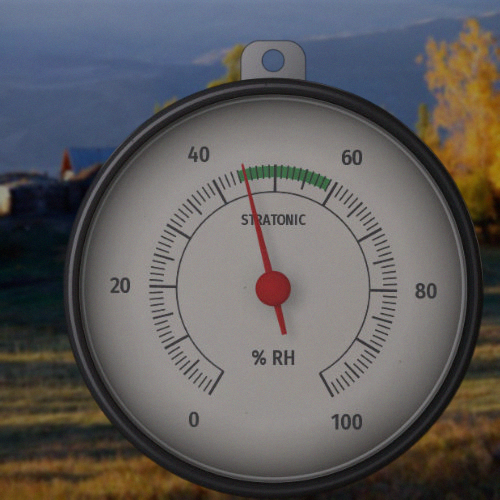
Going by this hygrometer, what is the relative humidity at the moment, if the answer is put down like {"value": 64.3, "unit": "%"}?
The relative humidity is {"value": 45, "unit": "%"}
